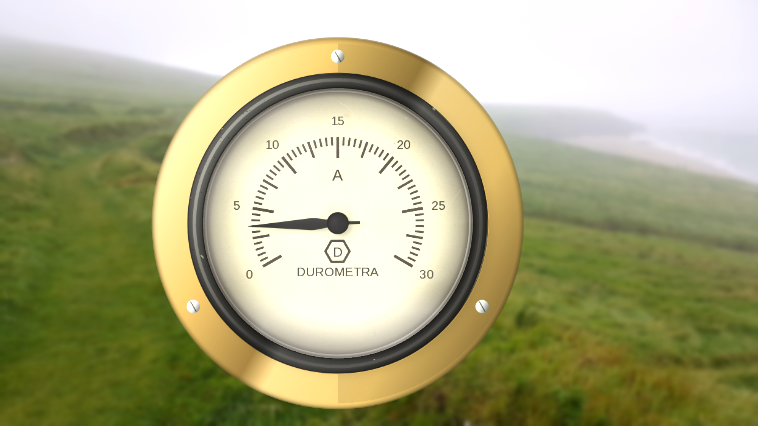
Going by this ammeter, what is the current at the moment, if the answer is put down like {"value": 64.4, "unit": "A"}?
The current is {"value": 3.5, "unit": "A"}
